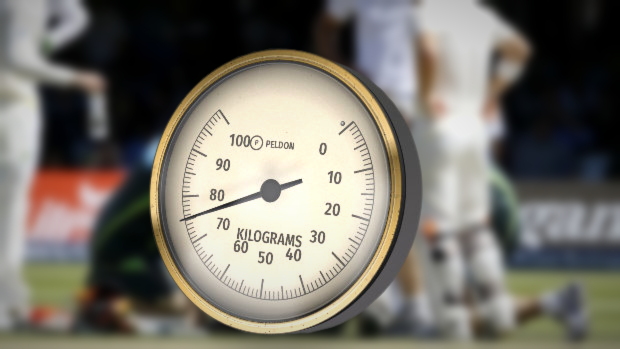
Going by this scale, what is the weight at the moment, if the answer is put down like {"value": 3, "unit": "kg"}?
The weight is {"value": 75, "unit": "kg"}
